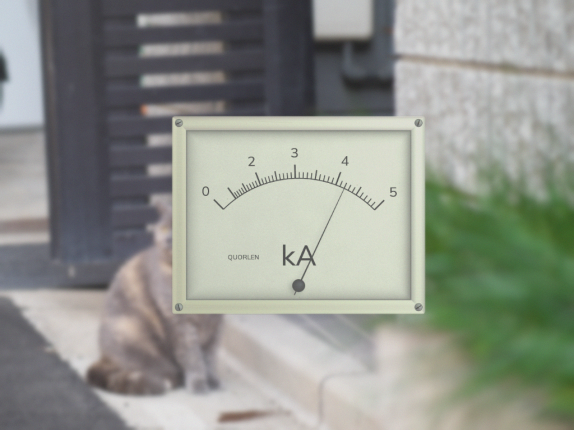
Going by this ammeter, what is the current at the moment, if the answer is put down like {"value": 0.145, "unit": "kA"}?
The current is {"value": 4.2, "unit": "kA"}
